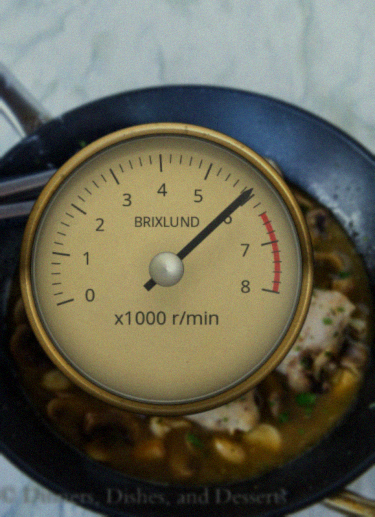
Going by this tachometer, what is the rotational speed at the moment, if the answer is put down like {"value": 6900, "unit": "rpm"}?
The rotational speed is {"value": 5900, "unit": "rpm"}
